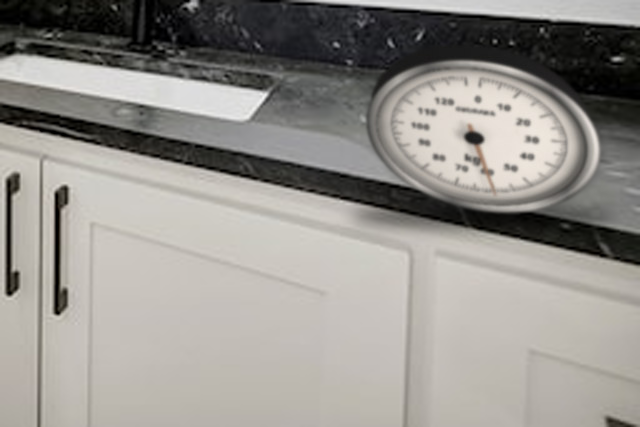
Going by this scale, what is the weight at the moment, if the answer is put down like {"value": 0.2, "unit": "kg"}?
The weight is {"value": 60, "unit": "kg"}
